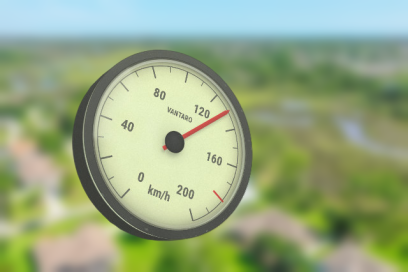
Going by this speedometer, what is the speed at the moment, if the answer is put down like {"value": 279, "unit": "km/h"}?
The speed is {"value": 130, "unit": "km/h"}
